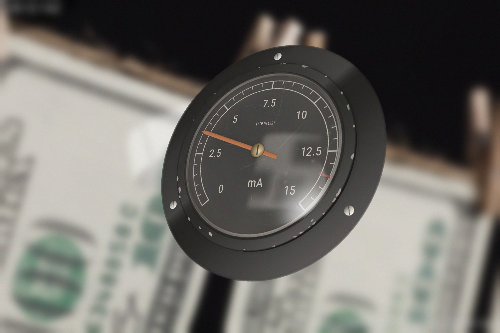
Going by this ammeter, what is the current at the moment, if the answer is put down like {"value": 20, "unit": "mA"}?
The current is {"value": 3.5, "unit": "mA"}
